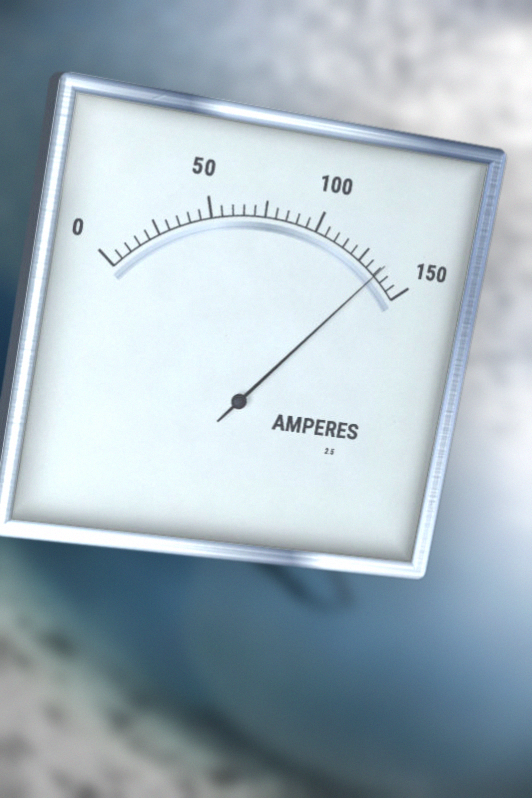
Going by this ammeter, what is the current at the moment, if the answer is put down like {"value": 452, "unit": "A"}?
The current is {"value": 135, "unit": "A"}
